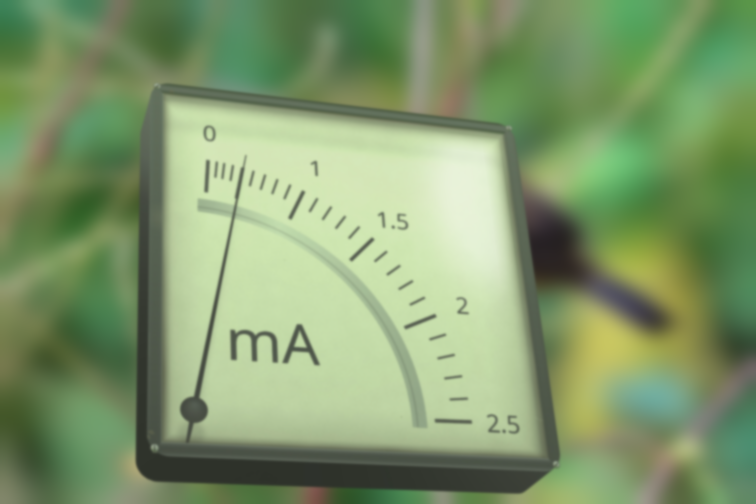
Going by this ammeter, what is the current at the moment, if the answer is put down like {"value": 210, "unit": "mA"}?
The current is {"value": 0.5, "unit": "mA"}
